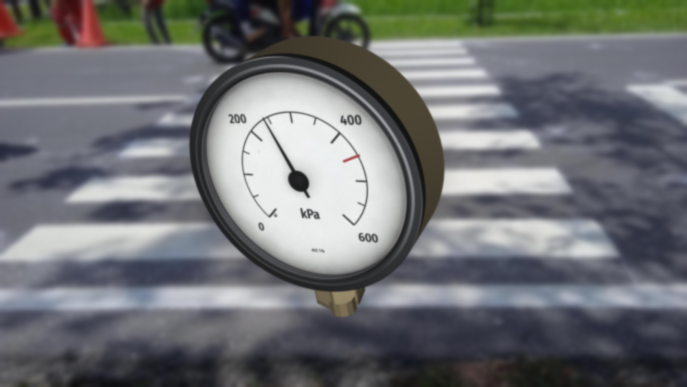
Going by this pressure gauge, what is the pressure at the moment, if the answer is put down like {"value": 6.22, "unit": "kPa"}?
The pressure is {"value": 250, "unit": "kPa"}
